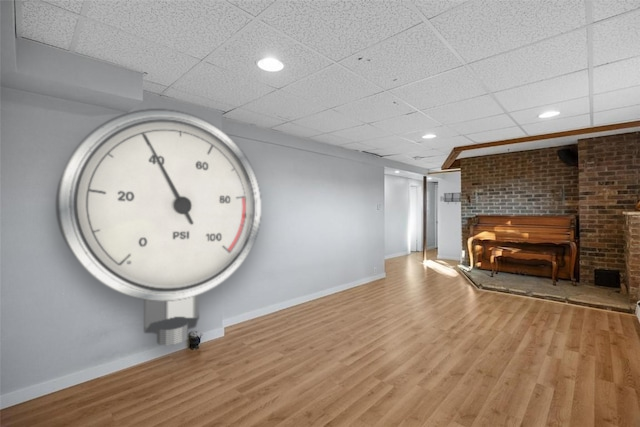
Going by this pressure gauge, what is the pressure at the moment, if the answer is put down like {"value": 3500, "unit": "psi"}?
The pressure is {"value": 40, "unit": "psi"}
